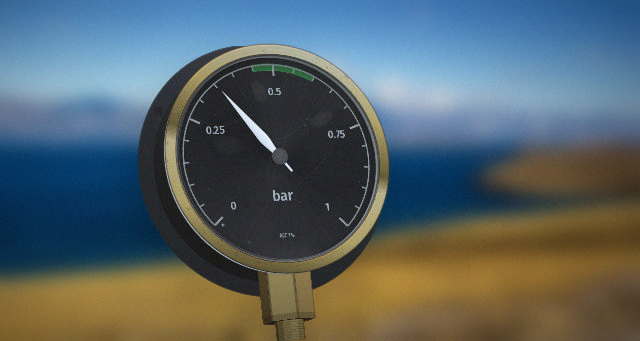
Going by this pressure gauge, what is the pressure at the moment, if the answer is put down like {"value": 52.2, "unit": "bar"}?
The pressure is {"value": 0.35, "unit": "bar"}
